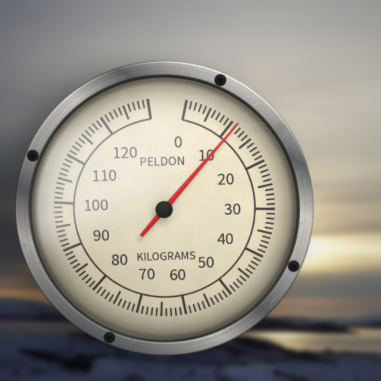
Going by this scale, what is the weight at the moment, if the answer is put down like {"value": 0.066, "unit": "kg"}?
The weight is {"value": 11, "unit": "kg"}
